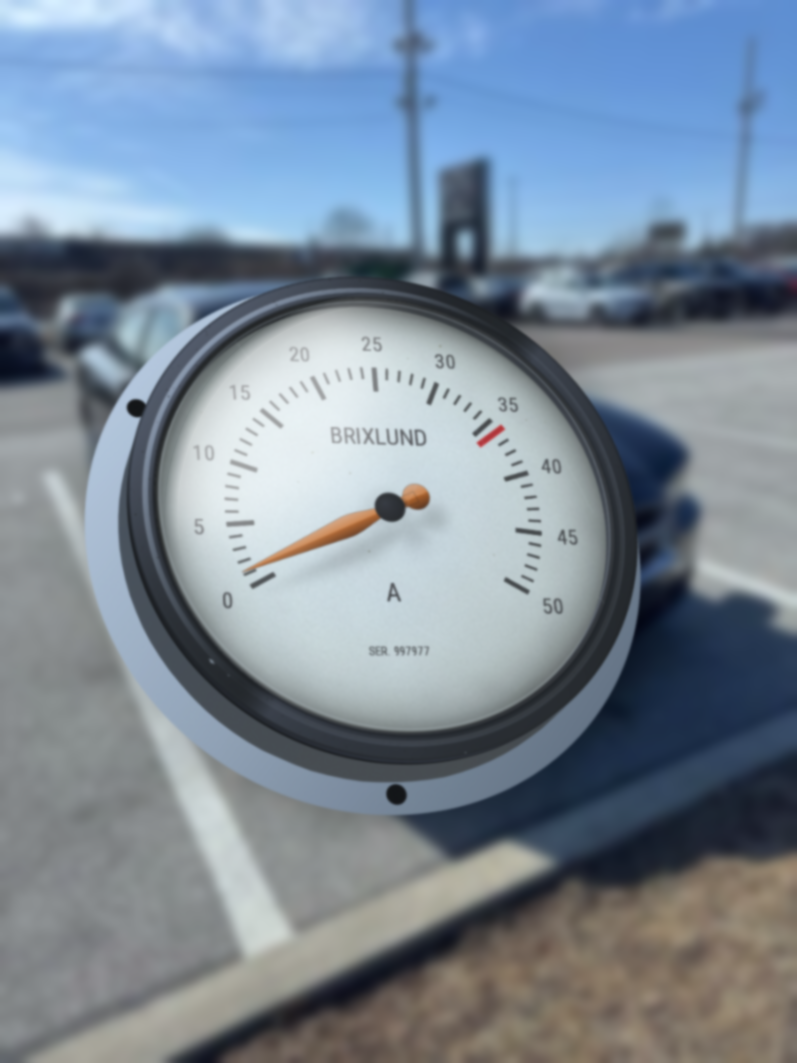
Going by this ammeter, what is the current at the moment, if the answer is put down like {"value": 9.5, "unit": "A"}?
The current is {"value": 1, "unit": "A"}
